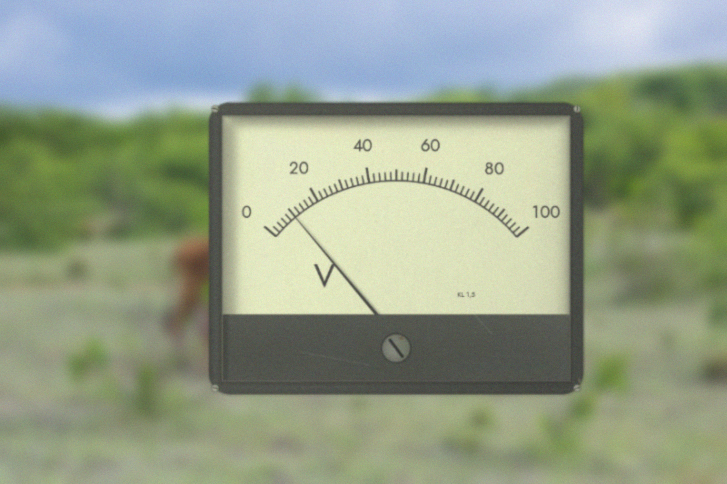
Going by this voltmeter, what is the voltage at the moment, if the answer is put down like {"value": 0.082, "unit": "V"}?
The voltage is {"value": 10, "unit": "V"}
